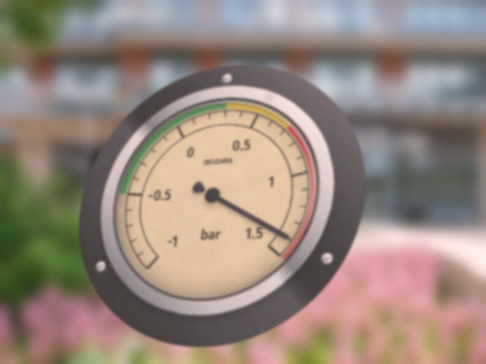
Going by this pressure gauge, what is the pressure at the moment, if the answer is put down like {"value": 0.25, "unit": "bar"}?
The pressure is {"value": 1.4, "unit": "bar"}
